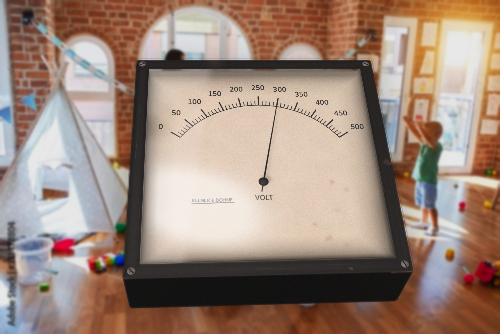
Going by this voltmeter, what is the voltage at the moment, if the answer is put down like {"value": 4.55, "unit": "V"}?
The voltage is {"value": 300, "unit": "V"}
